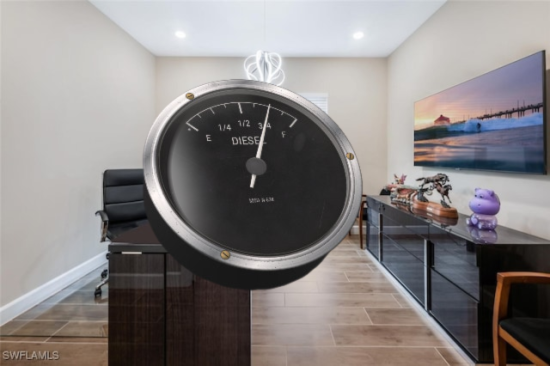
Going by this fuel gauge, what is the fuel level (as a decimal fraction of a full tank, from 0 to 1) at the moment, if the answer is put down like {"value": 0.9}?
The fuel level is {"value": 0.75}
